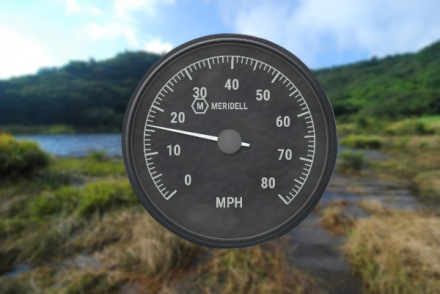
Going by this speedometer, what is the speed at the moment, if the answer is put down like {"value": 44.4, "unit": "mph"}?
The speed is {"value": 16, "unit": "mph"}
